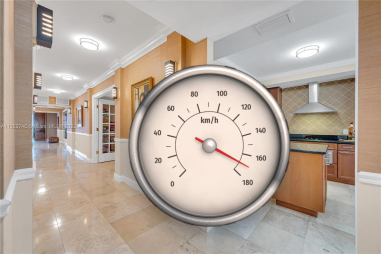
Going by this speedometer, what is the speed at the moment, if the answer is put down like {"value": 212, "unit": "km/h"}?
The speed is {"value": 170, "unit": "km/h"}
